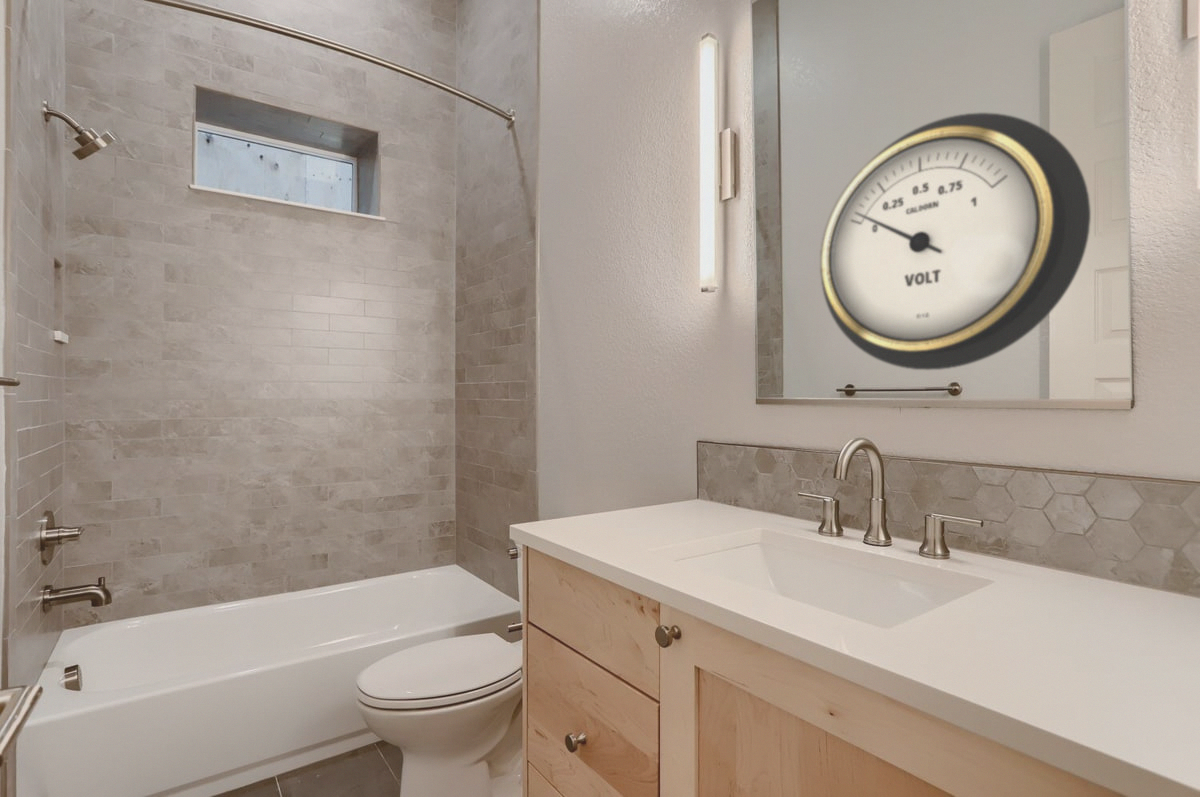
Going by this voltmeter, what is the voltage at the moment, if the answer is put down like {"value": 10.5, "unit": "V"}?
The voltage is {"value": 0.05, "unit": "V"}
